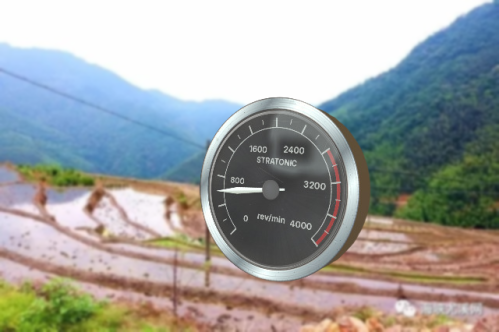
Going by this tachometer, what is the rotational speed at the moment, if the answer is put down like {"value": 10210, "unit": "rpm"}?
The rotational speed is {"value": 600, "unit": "rpm"}
